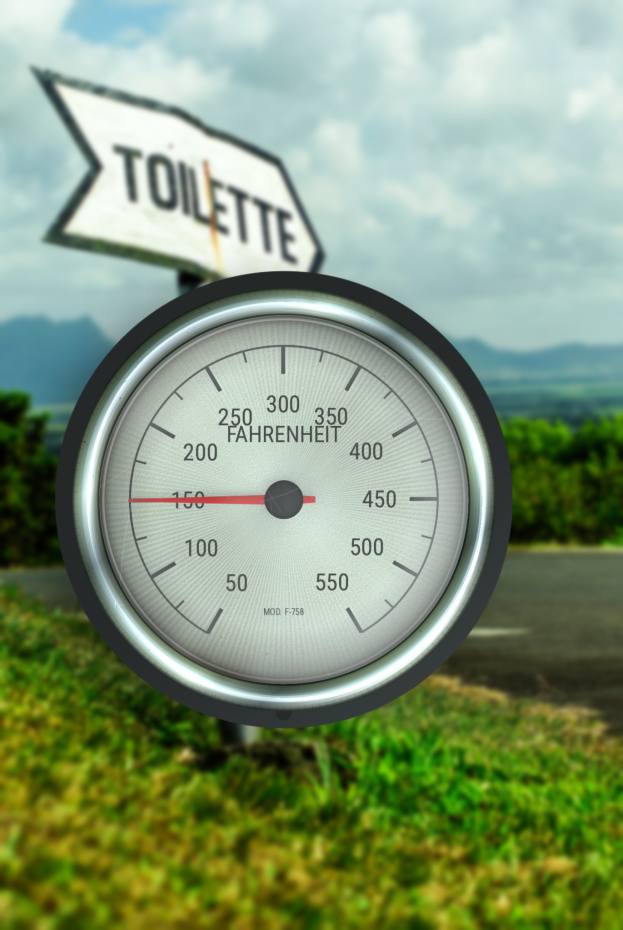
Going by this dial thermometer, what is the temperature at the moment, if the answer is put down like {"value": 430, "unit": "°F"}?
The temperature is {"value": 150, "unit": "°F"}
